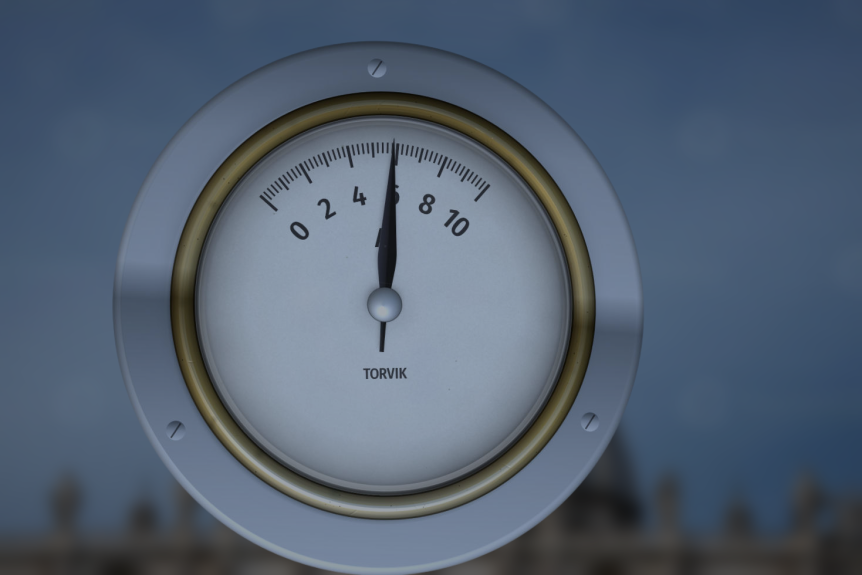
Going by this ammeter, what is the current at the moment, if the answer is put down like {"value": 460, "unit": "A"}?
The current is {"value": 5.8, "unit": "A"}
